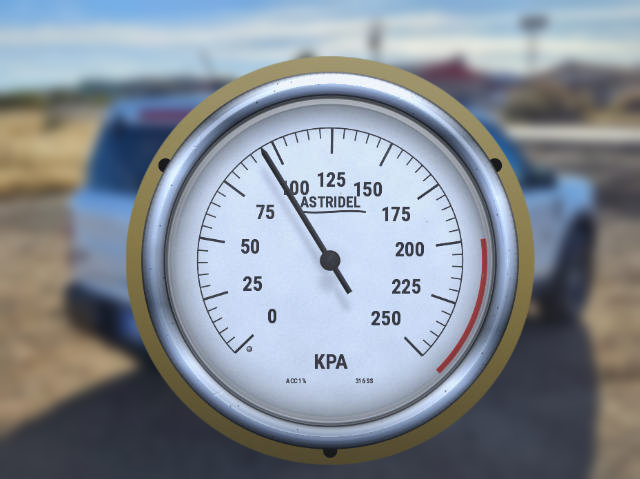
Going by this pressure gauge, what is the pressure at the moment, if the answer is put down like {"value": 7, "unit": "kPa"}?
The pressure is {"value": 95, "unit": "kPa"}
